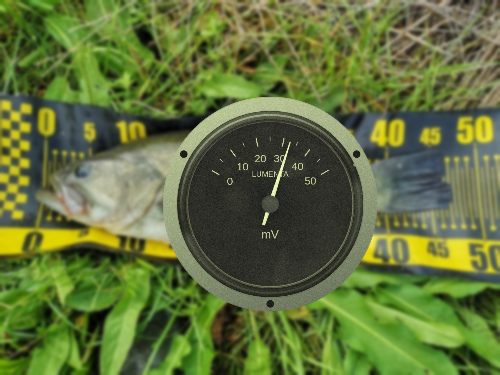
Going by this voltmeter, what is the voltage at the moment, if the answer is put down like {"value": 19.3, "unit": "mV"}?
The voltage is {"value": 32.5, "unit": "mV"}
